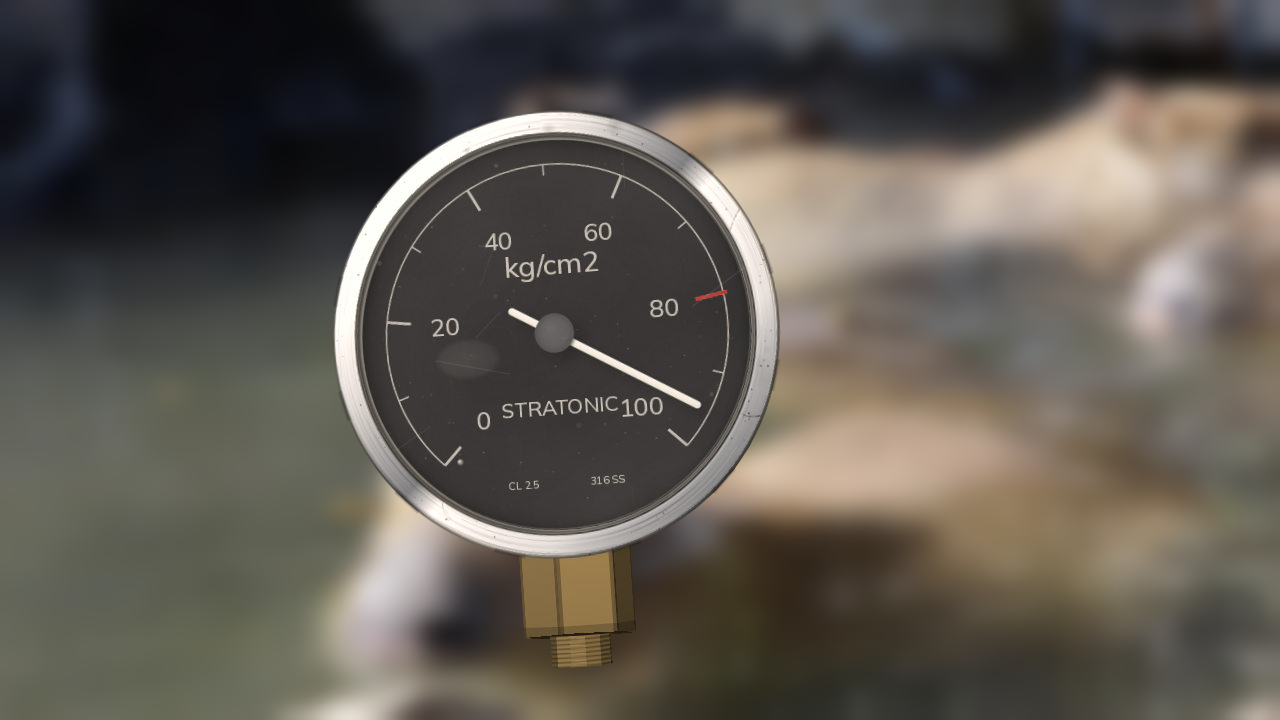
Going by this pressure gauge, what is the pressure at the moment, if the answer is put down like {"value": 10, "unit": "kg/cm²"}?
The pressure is {"value": 95, "unit": "kg/cm²"}
